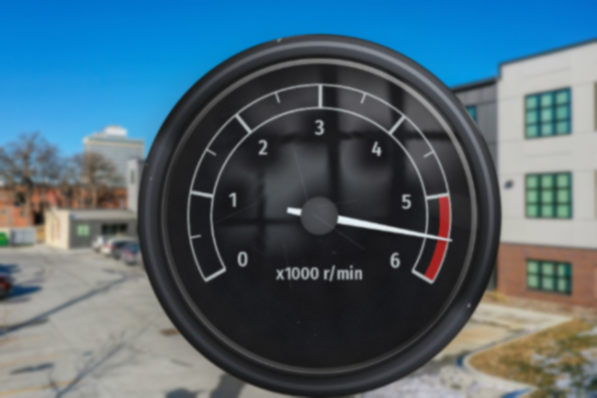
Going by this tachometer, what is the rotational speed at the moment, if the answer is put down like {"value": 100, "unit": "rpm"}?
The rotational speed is {"value": 5500, "unit": "rpm"}
